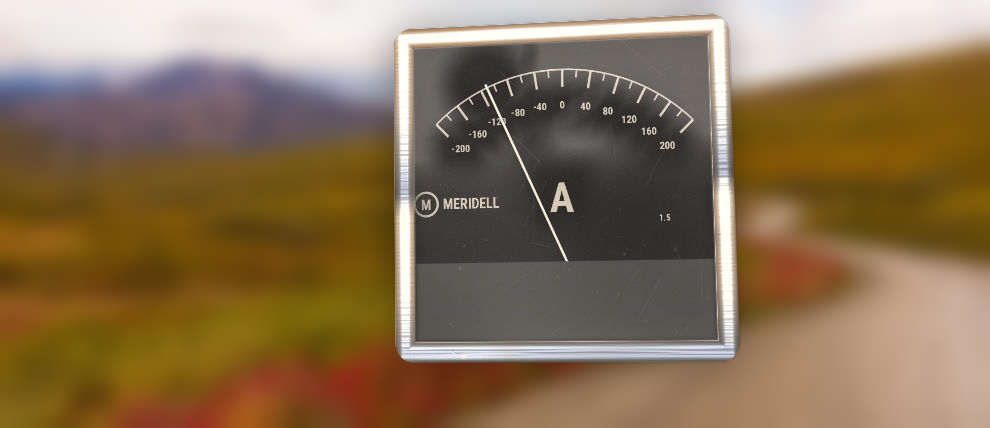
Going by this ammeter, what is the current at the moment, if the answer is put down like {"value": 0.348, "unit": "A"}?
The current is {"value": -110, "unit": "A"}
